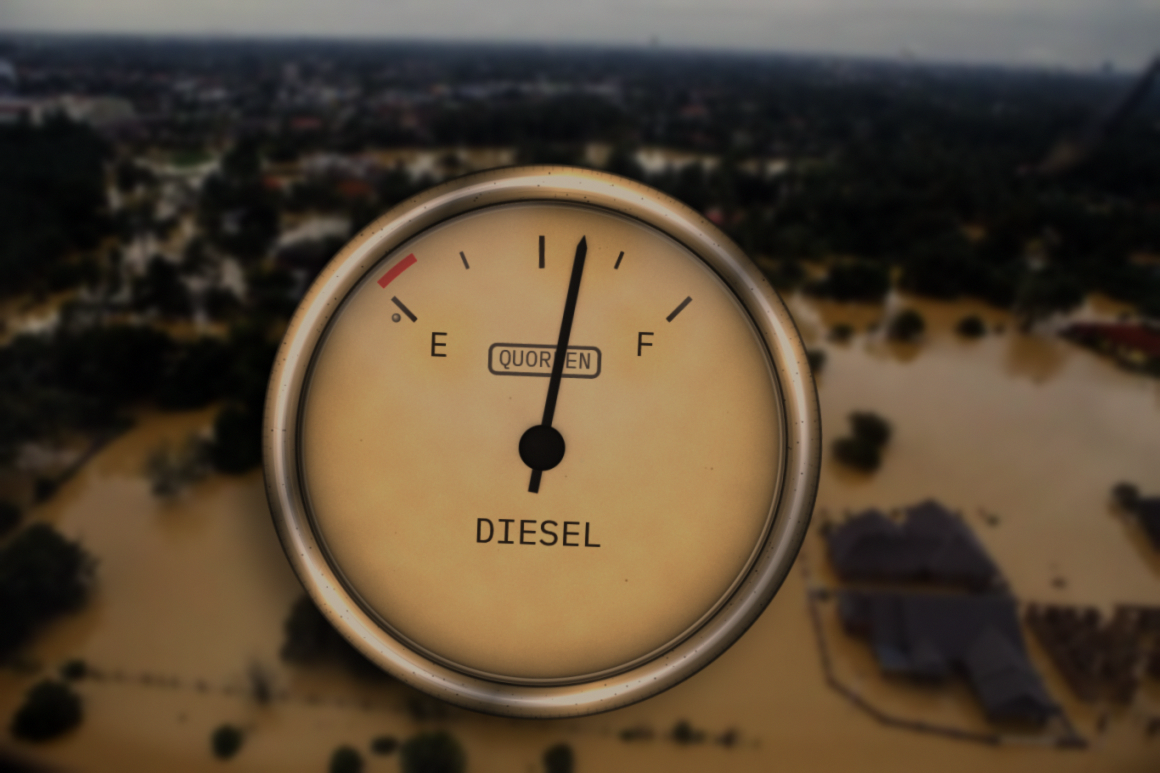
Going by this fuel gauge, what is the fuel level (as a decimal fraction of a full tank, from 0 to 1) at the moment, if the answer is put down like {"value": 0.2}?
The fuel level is {"value": 0.625}
